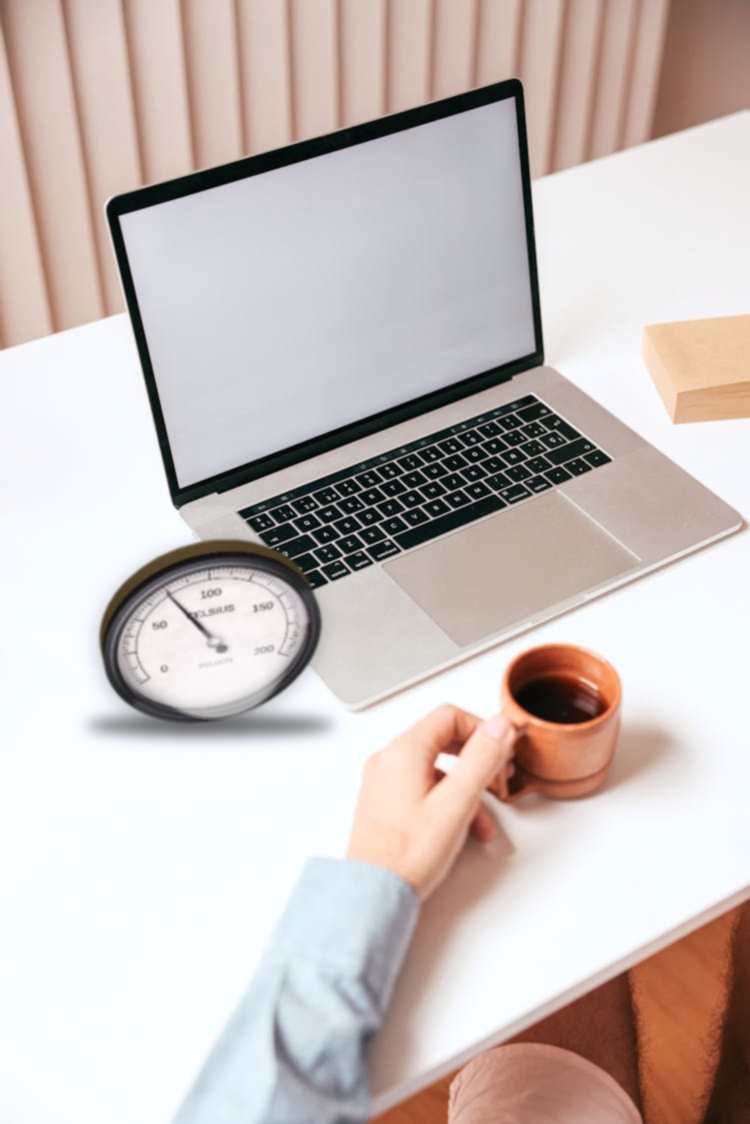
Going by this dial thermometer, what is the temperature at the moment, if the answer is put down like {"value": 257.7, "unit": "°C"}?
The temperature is {"value": 75, "unit": "°C"}
